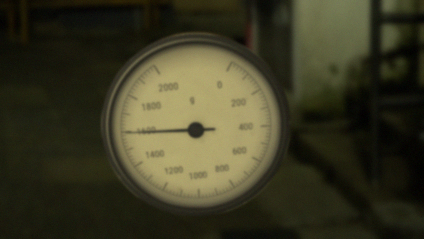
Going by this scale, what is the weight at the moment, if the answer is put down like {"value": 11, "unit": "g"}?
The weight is {"value": 1600, "unit": "g"}
